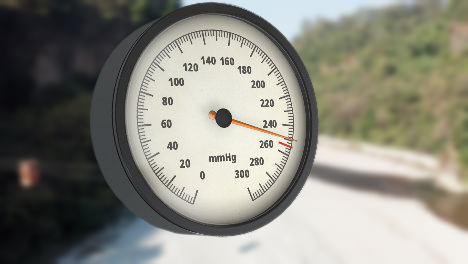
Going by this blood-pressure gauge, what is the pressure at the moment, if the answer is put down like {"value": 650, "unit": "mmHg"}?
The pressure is {"value": 250, "unit": "mmHg"}
